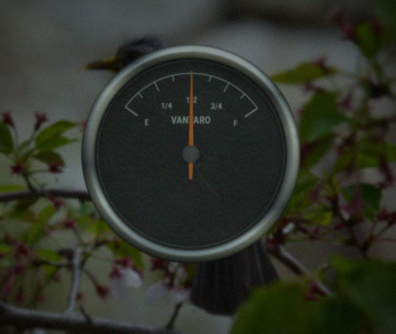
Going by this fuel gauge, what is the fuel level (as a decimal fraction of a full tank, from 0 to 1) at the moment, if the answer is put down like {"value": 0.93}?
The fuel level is {"value": 0.5}
